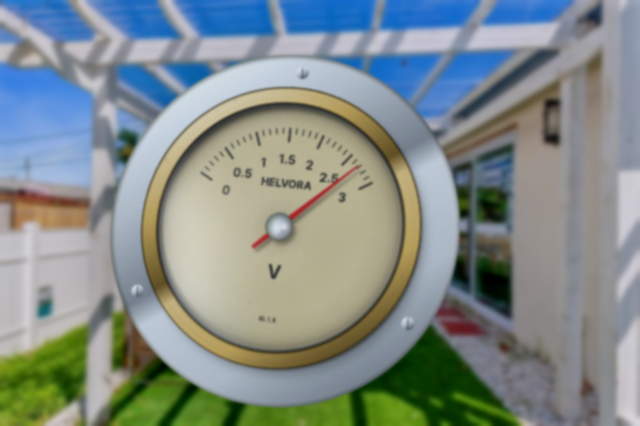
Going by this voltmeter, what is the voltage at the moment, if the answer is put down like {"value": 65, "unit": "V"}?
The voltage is {"value": 2.7, "unit": "V"}
